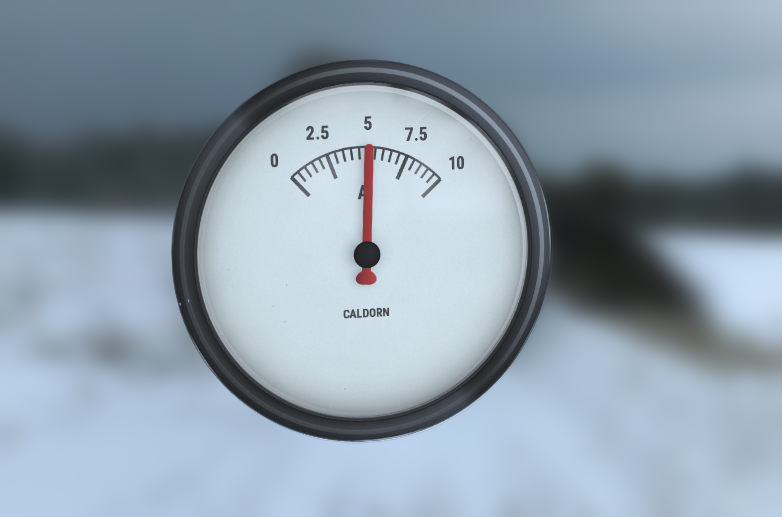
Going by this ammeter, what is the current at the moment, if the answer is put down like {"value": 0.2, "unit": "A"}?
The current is {"value": 5, "unit": "A"}
